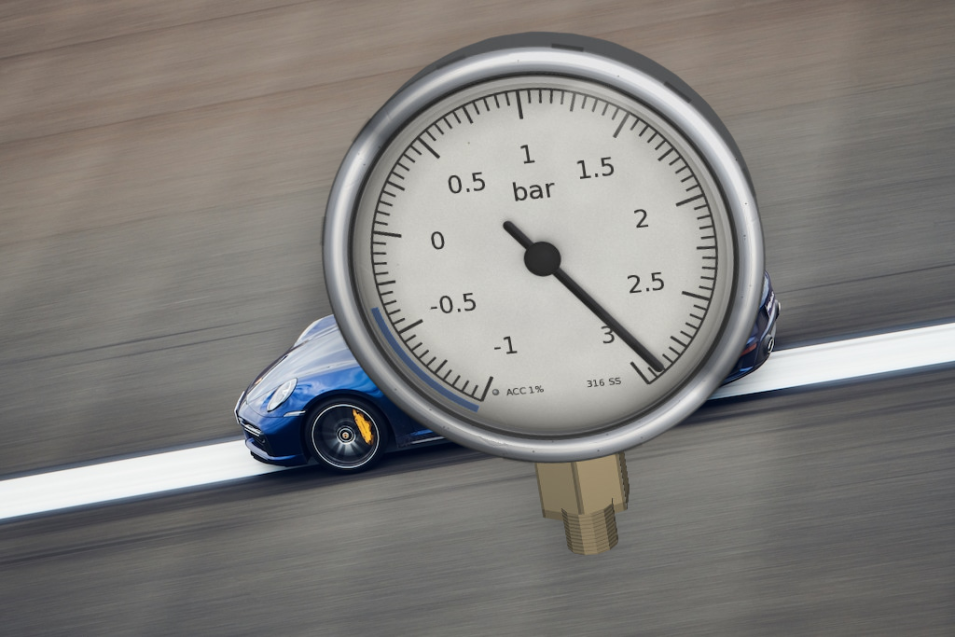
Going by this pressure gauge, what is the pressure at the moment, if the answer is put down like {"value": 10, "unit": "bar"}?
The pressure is {"value": 2.9, "unit": "bar"}
